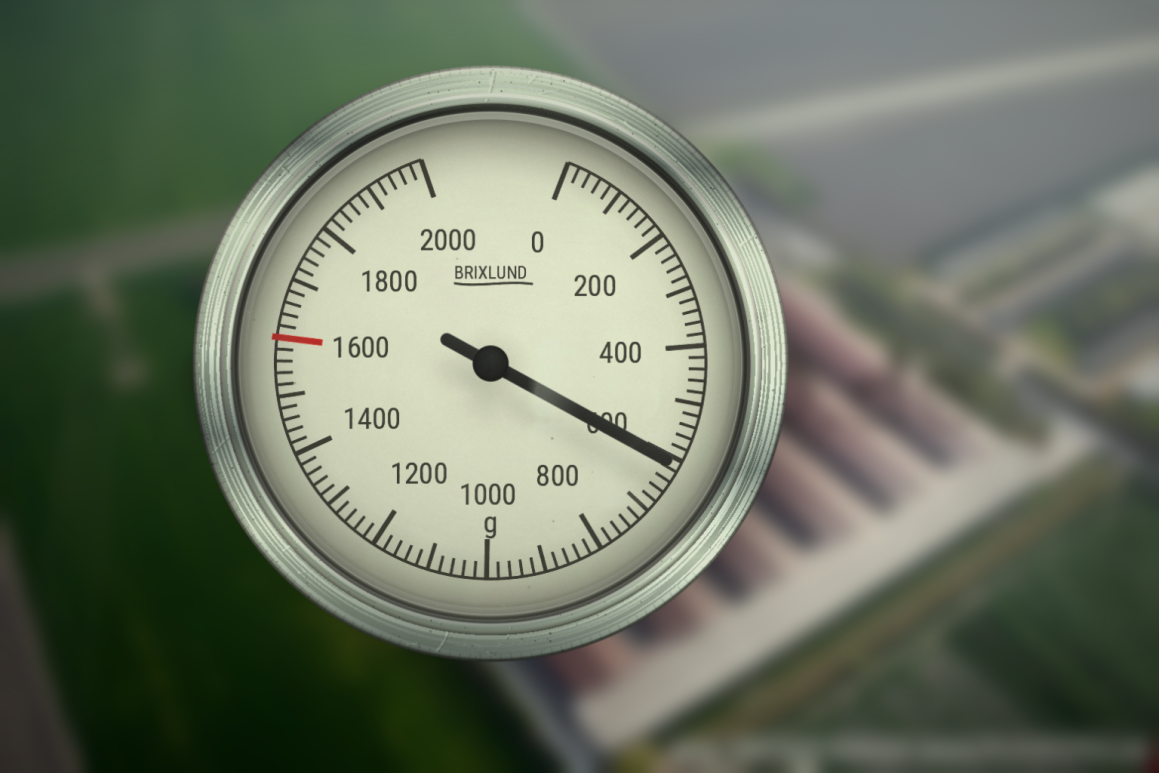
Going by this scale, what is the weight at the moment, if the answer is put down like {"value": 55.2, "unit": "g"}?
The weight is {"value": 610, "unit": "g"}
